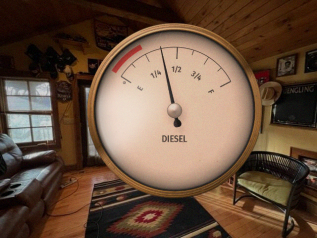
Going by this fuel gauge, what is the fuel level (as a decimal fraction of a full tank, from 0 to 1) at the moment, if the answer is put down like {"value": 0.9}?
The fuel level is {"value": 0.375}
